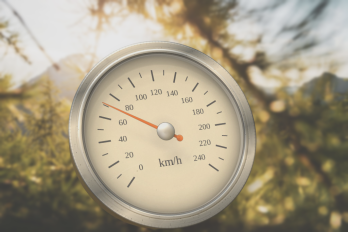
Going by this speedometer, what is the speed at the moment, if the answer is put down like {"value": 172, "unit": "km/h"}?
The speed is {"value": 70, "unit": "km/h"}
